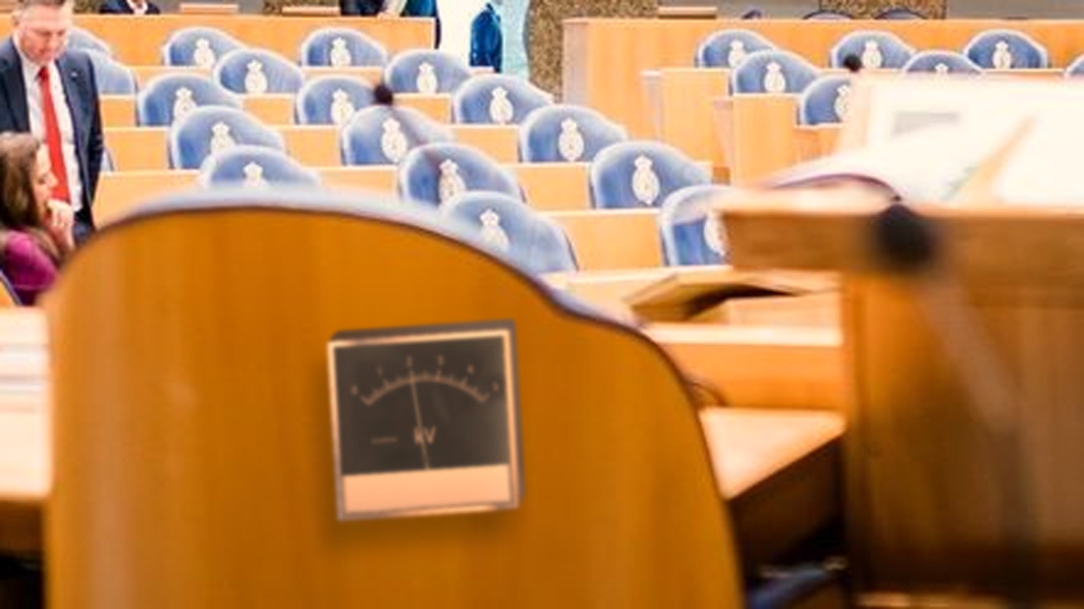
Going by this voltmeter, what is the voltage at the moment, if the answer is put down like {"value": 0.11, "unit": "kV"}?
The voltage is {"value": 2, "unit": "kV"}
